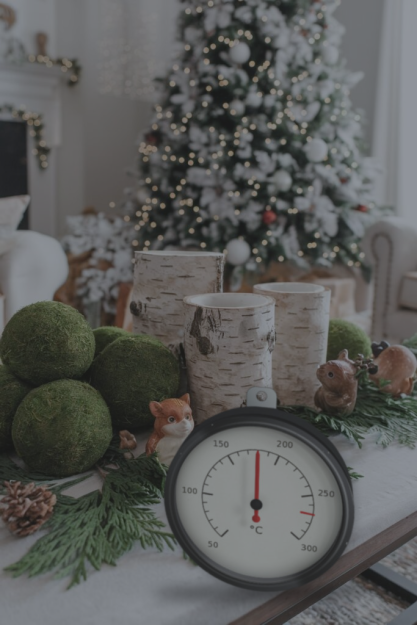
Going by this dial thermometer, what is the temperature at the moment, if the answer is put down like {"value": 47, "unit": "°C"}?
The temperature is {"value": 180, "unit": "°C"}
